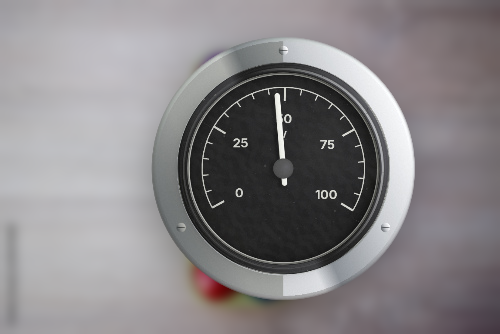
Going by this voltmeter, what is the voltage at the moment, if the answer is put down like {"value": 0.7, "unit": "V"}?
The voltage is {"value": 47.5, "unit": "V"}
